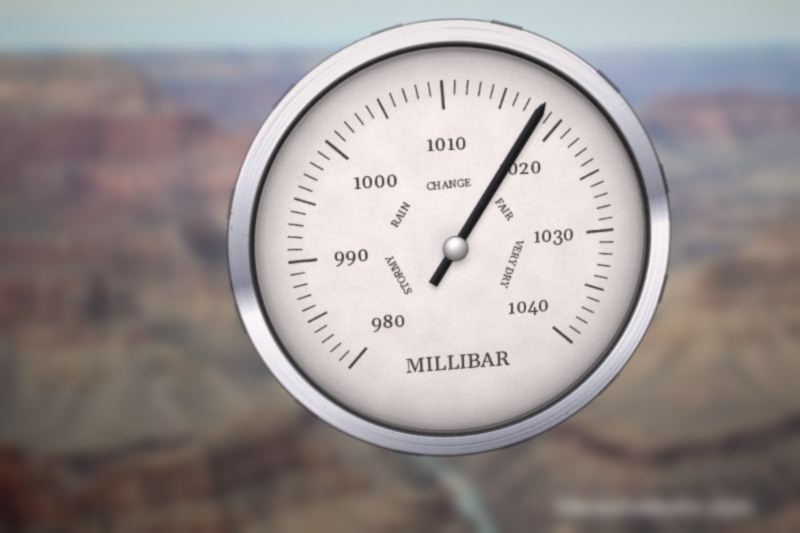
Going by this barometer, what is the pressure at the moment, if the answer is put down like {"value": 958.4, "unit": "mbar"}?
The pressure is {"value": 1018, "unit": "mbar"}
